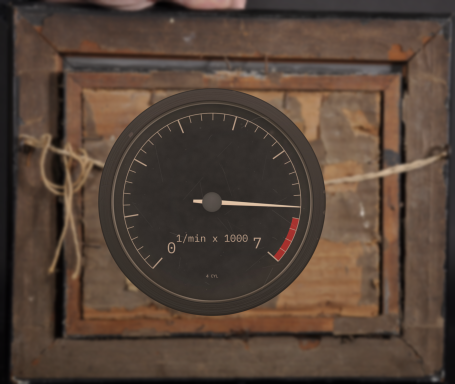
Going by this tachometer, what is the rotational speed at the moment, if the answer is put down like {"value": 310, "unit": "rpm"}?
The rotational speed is {"value": 6000, "unit": "rpm"}
